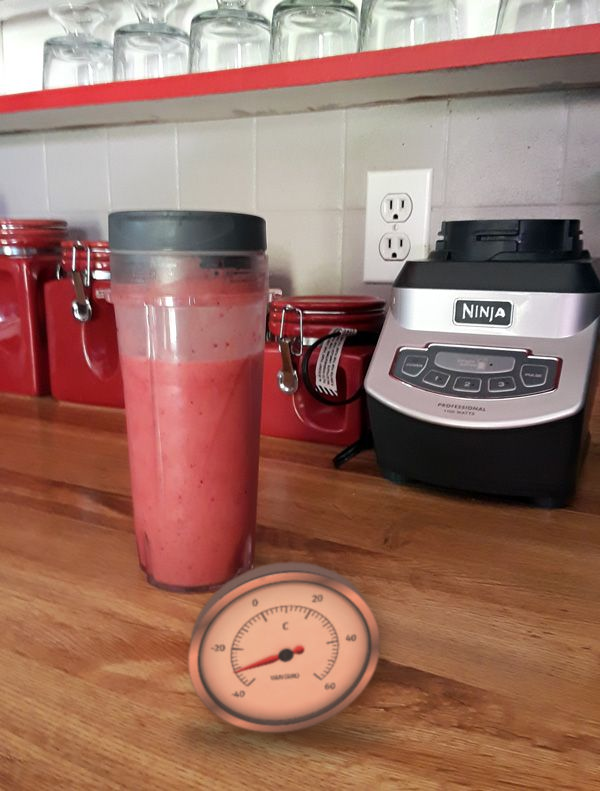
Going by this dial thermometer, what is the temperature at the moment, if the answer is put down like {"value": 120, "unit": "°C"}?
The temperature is {"value": -30, "unit": "°C"}
